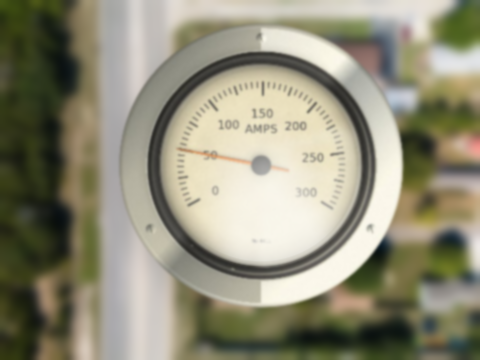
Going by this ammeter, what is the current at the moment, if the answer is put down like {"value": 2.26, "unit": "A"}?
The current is {"value": 50, "unit": "A"}
